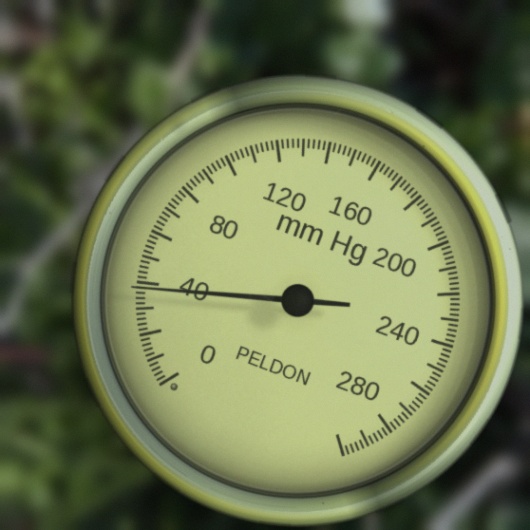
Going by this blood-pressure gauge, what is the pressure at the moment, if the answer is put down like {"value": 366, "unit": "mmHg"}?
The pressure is {"value": 38, "unit": "mmHg"}
